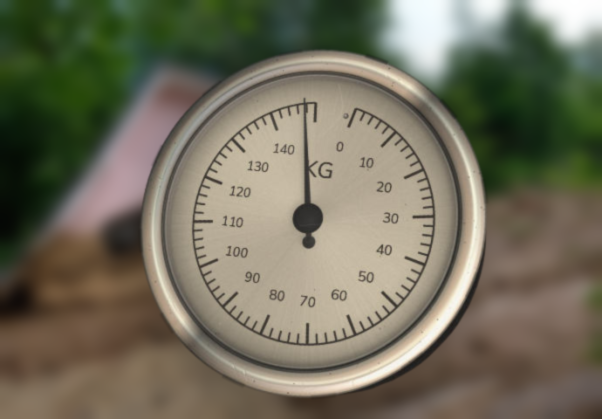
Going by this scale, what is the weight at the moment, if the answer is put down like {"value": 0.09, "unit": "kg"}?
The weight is {"value": 148, "unit": "kg"}
